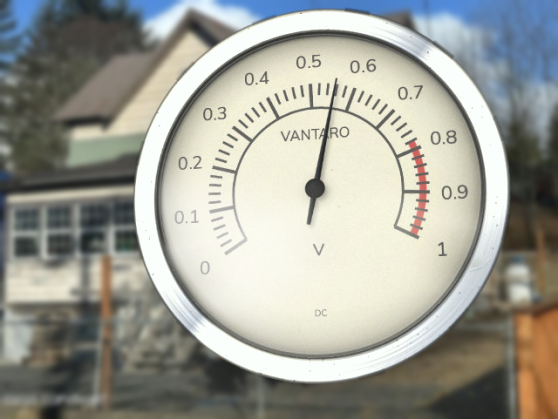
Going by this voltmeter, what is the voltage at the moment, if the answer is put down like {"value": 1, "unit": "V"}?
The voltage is {"value": 0.56, "unit": "V"}
